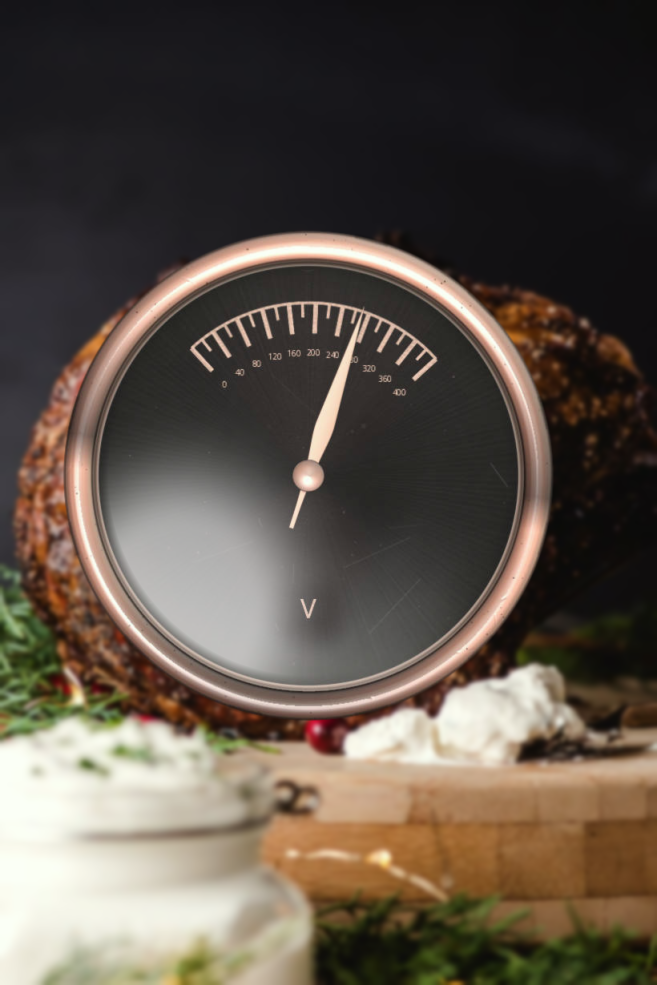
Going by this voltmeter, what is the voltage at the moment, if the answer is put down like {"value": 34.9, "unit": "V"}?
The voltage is {"value": 270, "unit": "V"}
